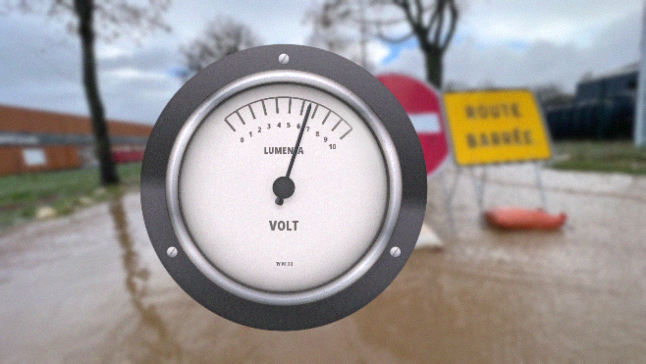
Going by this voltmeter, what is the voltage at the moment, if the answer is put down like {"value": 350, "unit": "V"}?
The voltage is {"value": 6.5, "unit": "V"}
